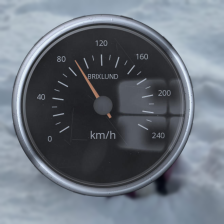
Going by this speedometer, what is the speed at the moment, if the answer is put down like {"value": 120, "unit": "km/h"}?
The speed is {"value": 90, "unit": "km/h"}
